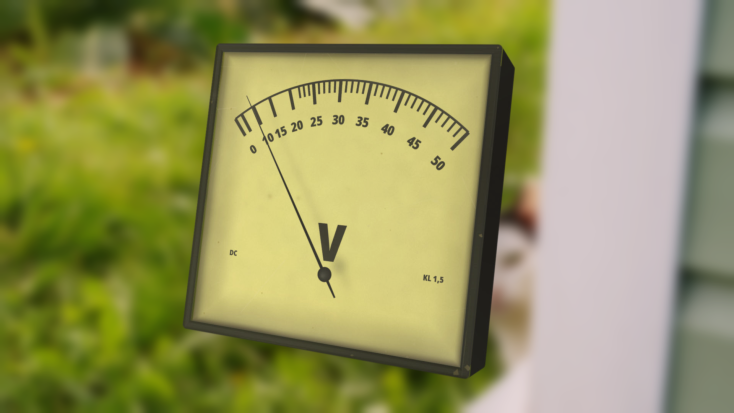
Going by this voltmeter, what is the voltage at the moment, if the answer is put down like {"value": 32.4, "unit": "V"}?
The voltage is {"value": 10, "unit": "V"}
